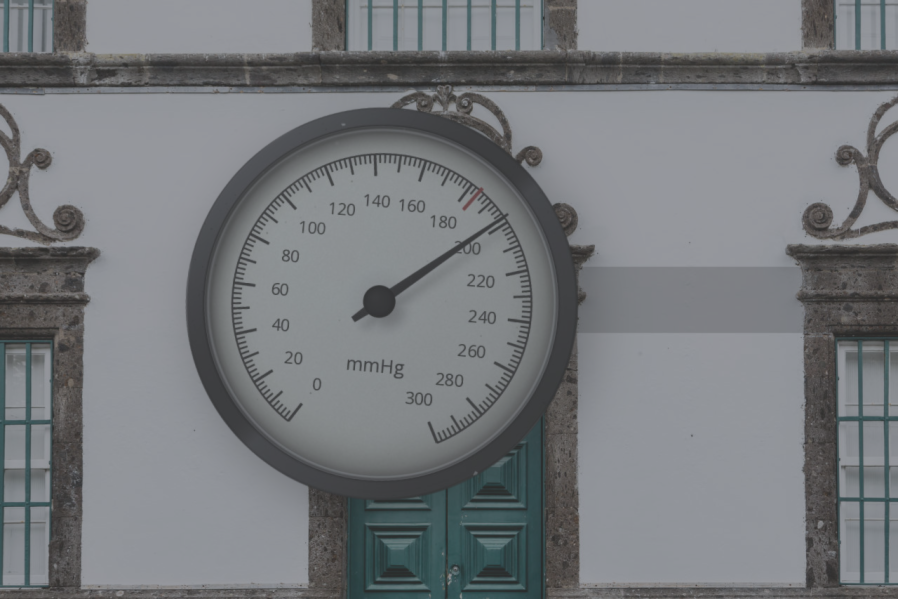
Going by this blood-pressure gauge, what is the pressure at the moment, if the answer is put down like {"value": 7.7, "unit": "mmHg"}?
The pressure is {"value": 198, "unit": "mmHg"}
